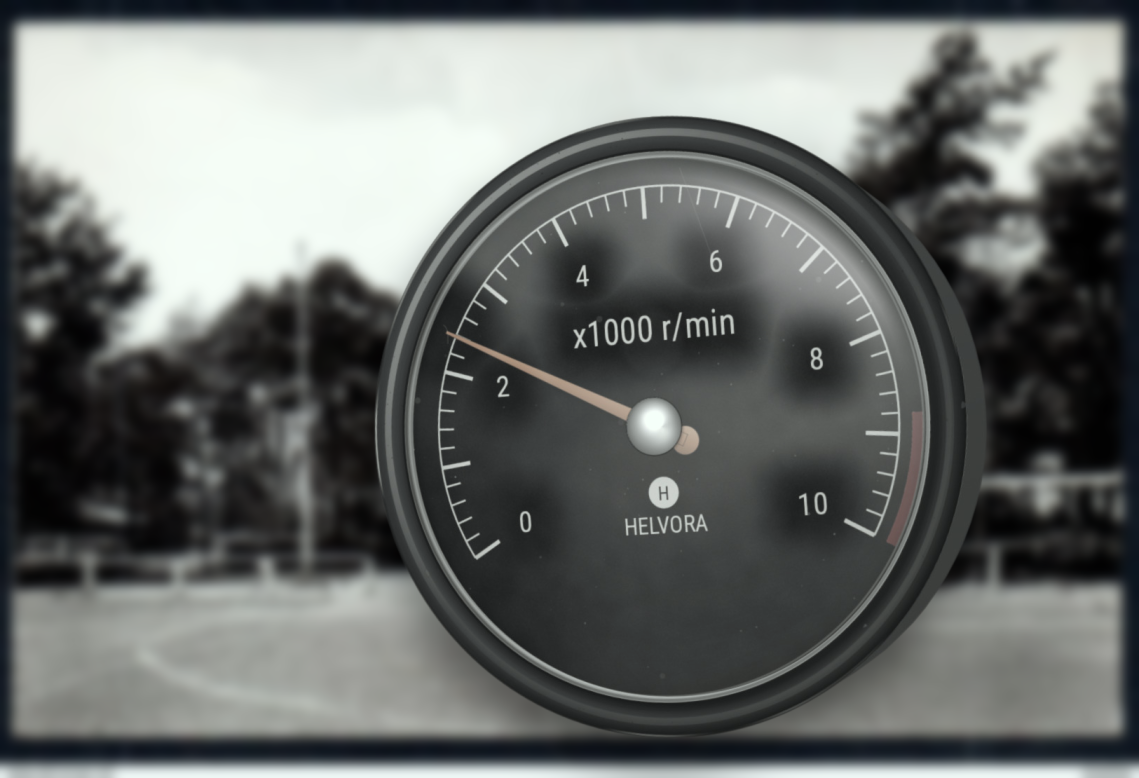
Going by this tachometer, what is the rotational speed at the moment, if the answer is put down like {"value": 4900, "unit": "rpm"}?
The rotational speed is {"value": 2400, "unit": "rpm"}
